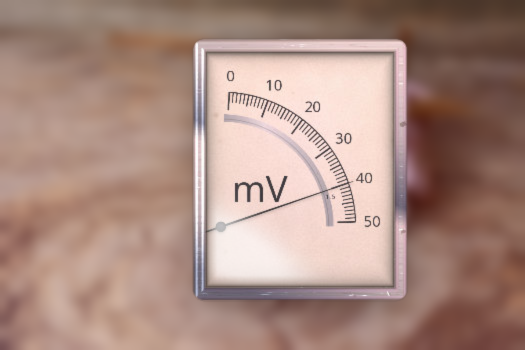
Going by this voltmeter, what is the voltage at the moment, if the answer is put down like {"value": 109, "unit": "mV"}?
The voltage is {"value": 40, "unit": "mV"}
